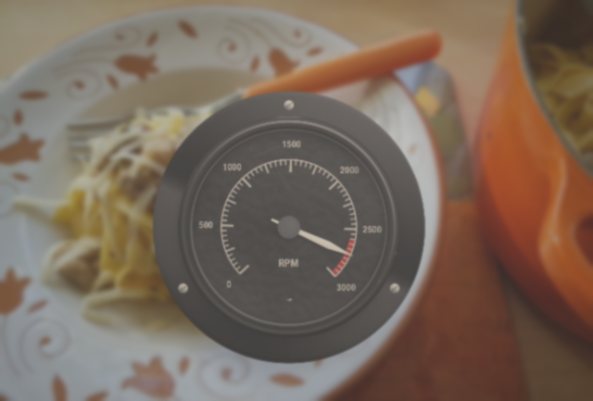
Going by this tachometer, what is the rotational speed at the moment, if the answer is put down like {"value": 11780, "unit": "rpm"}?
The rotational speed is {"value": 2750, "unit": "rpm"}
